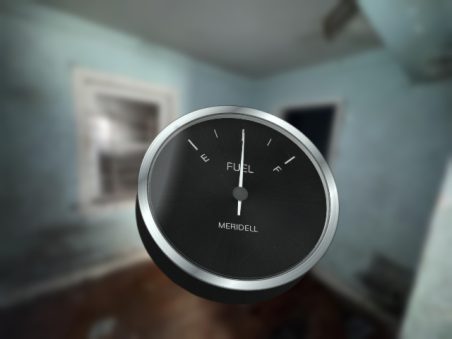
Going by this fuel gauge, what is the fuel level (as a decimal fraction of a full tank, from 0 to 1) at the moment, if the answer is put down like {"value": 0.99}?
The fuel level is {"value": 0.5}
